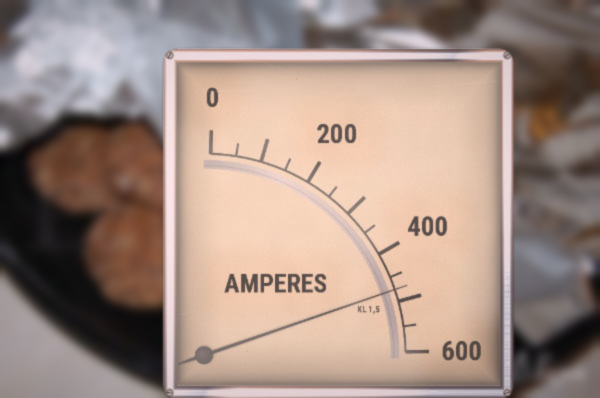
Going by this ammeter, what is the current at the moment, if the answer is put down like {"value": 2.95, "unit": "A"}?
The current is {"value": 475, "unit": "A"}
